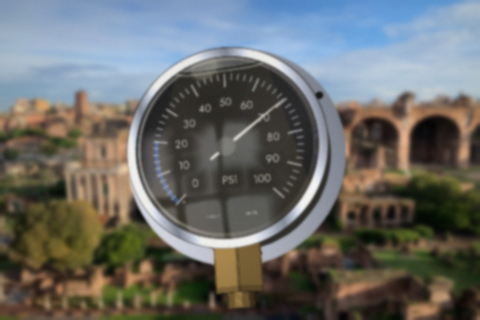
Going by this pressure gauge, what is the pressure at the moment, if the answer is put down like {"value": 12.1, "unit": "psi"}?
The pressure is {"value": 70, "unit": "psi"}
